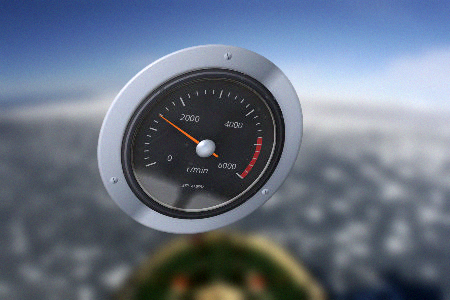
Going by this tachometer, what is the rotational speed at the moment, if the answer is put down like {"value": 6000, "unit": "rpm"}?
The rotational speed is {"value": 1400, "unit": "rpm"}
